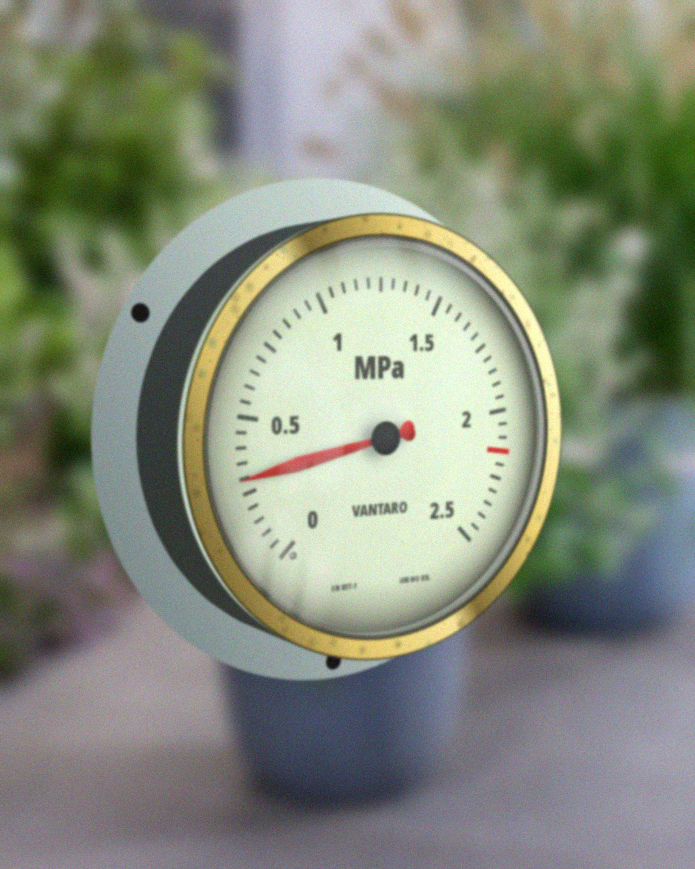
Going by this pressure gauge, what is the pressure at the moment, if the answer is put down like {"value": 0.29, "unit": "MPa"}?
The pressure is {"value": 0.3, "unit": "MPa"}
